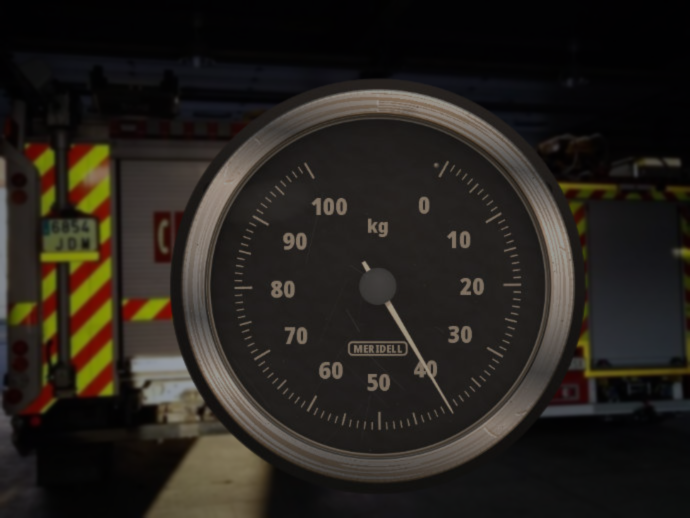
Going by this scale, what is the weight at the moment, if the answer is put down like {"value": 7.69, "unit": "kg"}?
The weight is {"value": 40, "unit": "kg"}
